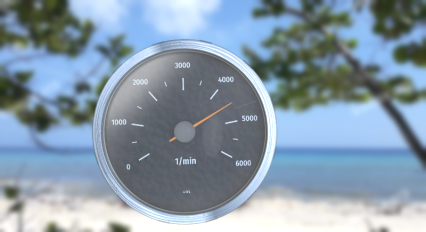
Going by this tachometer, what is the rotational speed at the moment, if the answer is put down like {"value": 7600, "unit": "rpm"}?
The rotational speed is {"value": 4500, "unit": "rpm"}
